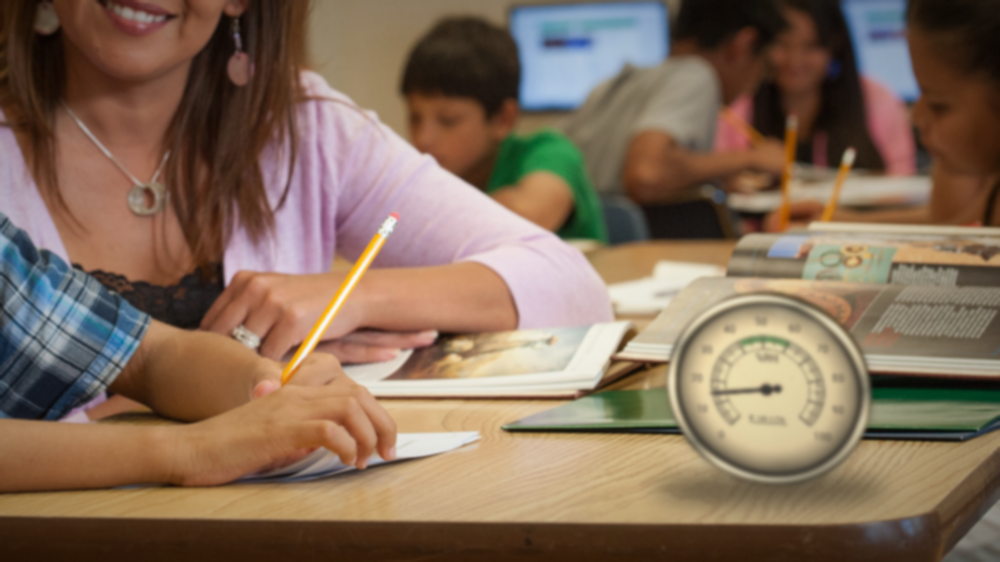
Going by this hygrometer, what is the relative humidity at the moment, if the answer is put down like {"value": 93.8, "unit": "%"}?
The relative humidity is {"value": 15, "unit": "%"}
